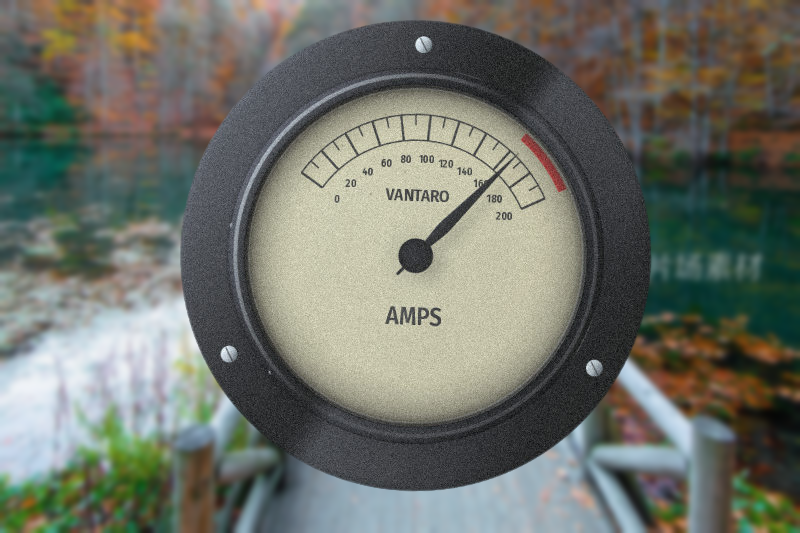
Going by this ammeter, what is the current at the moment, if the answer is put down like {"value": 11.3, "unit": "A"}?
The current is {"value": 165, "unit": "A"}
